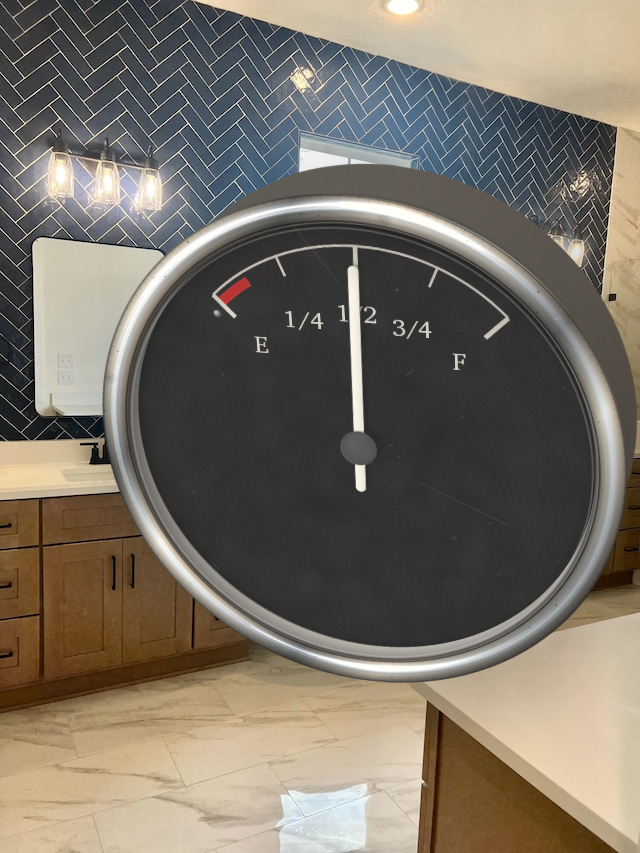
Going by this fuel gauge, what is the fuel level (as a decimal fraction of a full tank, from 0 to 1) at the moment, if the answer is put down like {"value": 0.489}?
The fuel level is {"value": 0.5}
